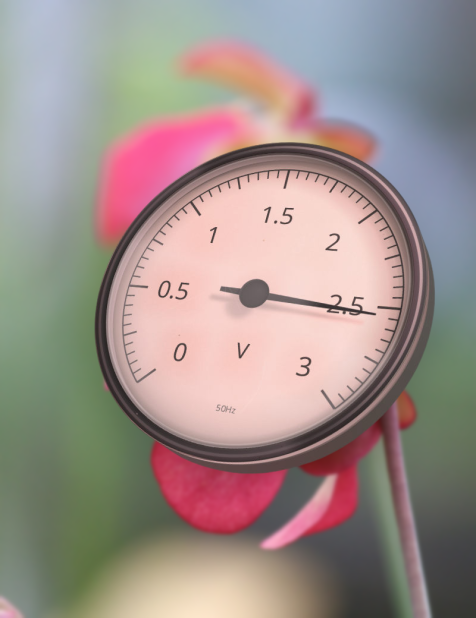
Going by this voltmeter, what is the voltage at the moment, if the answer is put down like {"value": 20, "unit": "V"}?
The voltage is {"value": 2.55, "unit": "V"}
